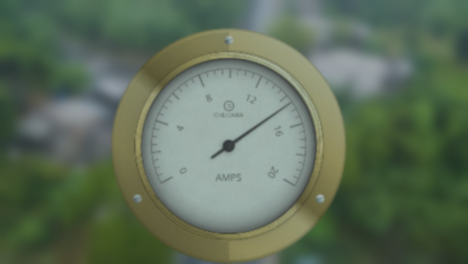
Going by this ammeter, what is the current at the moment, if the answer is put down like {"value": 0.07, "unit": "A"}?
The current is {"value": 14.5, "unit": "A"}
